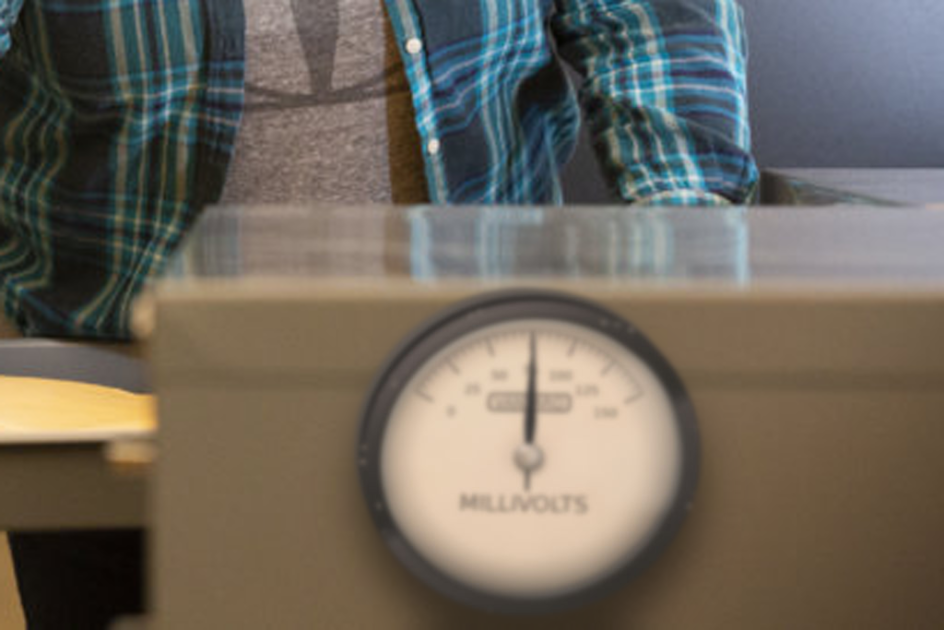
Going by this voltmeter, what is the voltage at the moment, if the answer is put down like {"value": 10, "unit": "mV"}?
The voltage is {"value": 75, "unit": "mV"}
